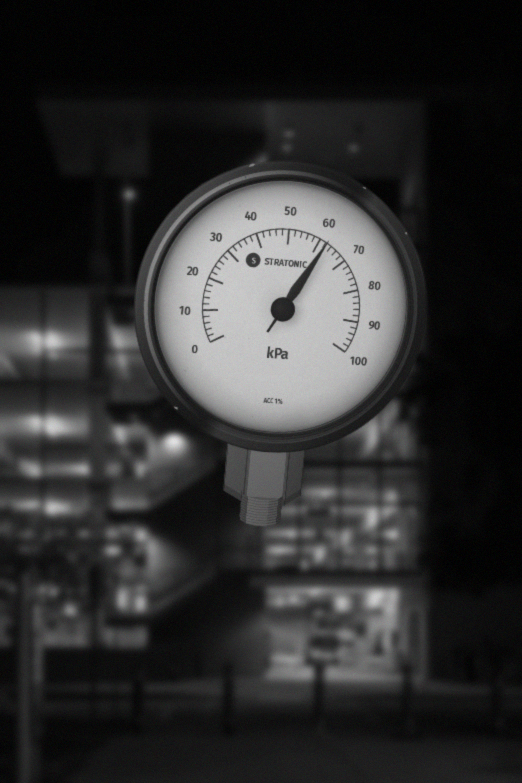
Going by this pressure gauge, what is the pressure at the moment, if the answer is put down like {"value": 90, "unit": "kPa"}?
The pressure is {"value": 62, "unit": "kPa"}
